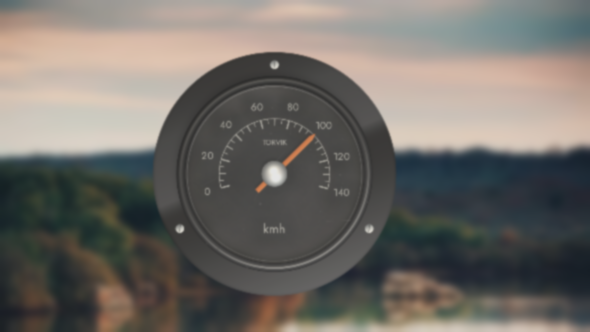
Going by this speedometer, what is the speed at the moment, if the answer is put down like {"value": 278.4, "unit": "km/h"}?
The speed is {"value": 100, "unit": "km/h"}
